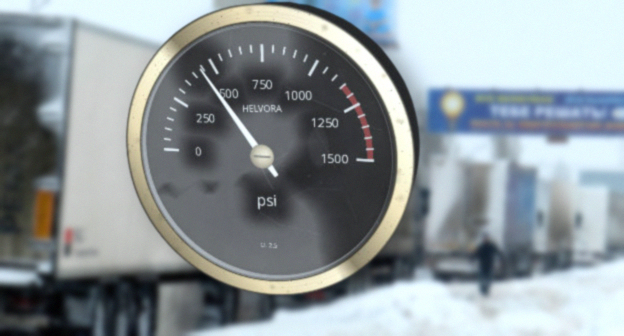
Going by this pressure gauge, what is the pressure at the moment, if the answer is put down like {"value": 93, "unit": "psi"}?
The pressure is {"value": 450, "unit": "psi"}
